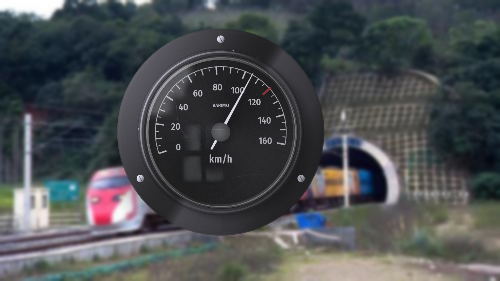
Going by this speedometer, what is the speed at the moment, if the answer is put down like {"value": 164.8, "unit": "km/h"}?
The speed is {"value": 105, "unit": "km/h"}
